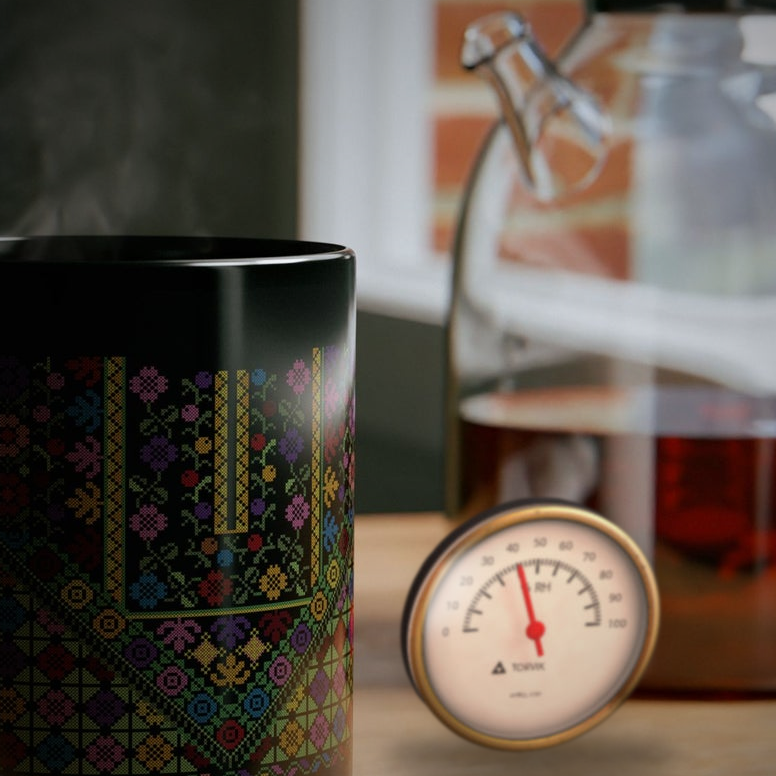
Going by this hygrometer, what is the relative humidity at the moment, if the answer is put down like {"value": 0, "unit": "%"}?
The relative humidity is {"value": 40, "unit": "%"}
